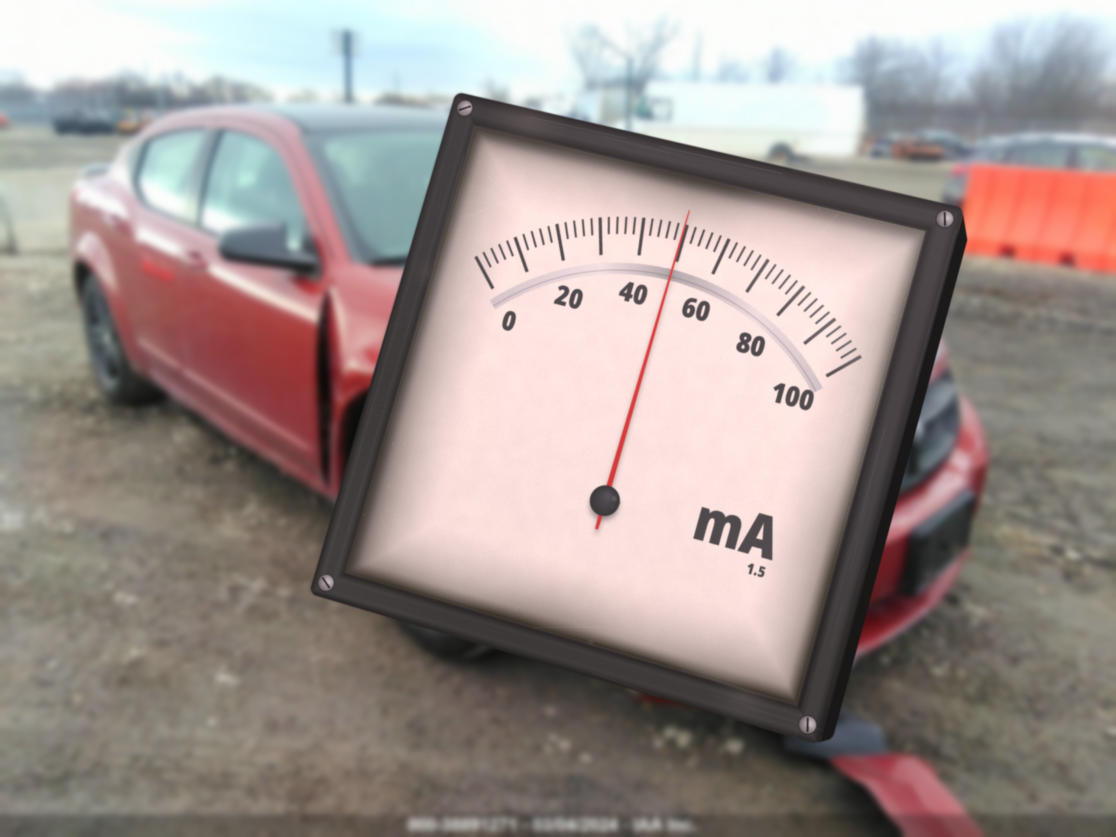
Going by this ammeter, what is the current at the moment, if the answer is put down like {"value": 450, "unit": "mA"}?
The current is {"value": 50, "unit": "mA"}
